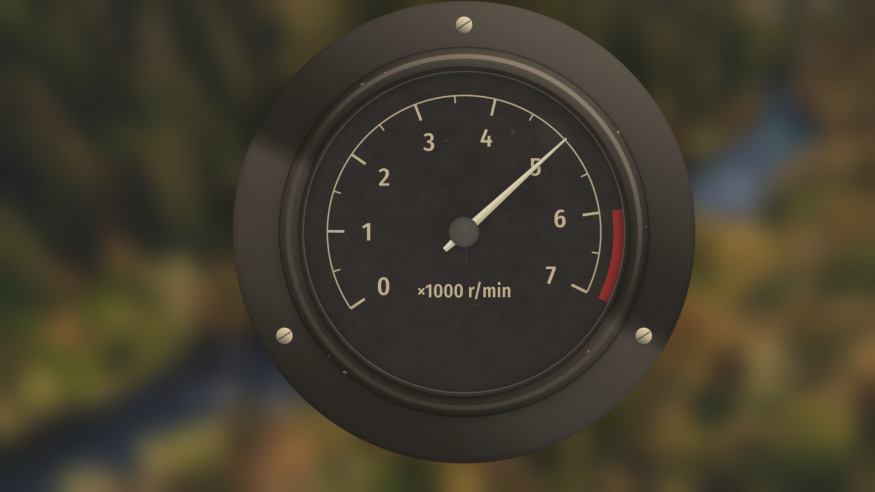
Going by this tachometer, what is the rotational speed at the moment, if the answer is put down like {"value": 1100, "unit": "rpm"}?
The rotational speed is {"value": 5000, "unit": "rpm"}
